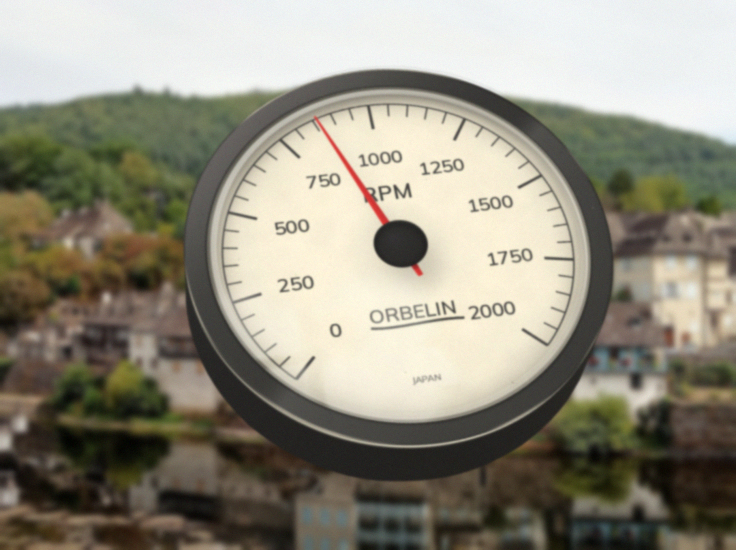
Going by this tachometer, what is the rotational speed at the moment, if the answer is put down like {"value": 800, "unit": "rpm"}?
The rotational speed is {"value": 850, "unit": "rpm"}
